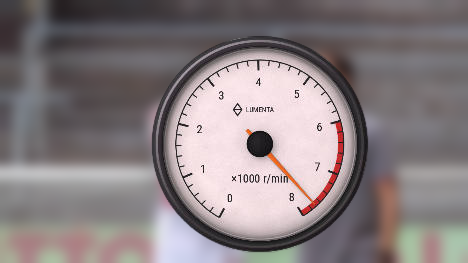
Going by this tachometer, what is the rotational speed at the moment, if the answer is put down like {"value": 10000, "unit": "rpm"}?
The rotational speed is {"value": 7700, "unit": "rpm"}
